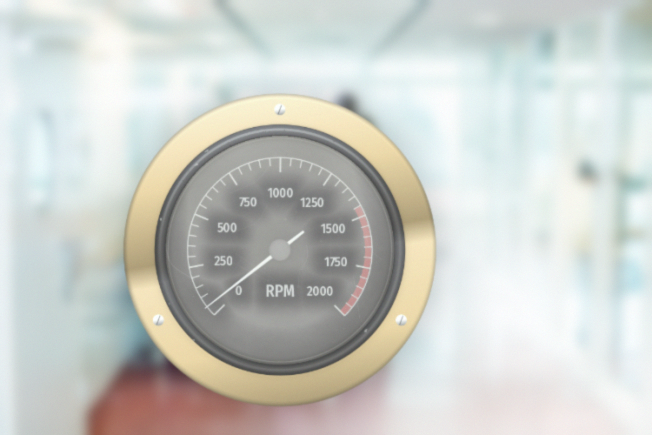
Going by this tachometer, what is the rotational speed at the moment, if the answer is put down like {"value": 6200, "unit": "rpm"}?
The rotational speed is {"value": 50, "unit": "rpm"}
